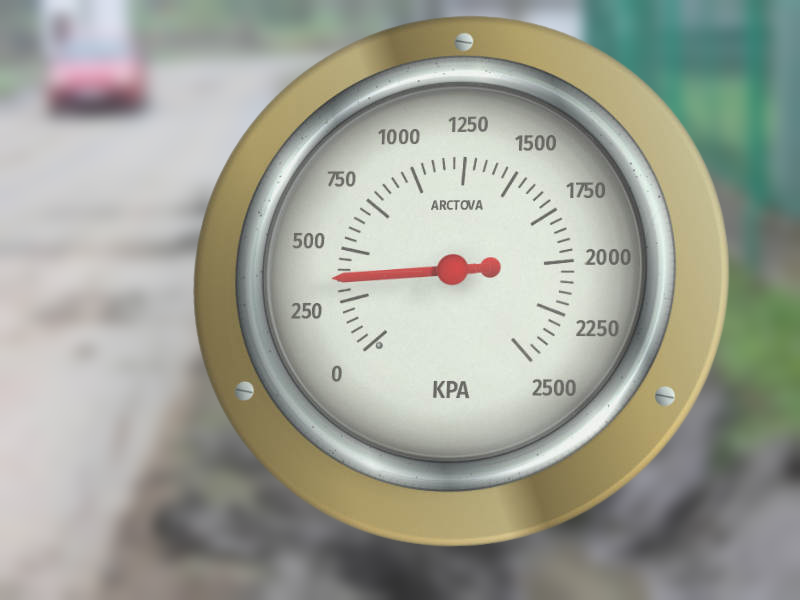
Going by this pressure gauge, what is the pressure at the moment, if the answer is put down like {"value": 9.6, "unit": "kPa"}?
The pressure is {"value": 350, "unit": "kPa"}
